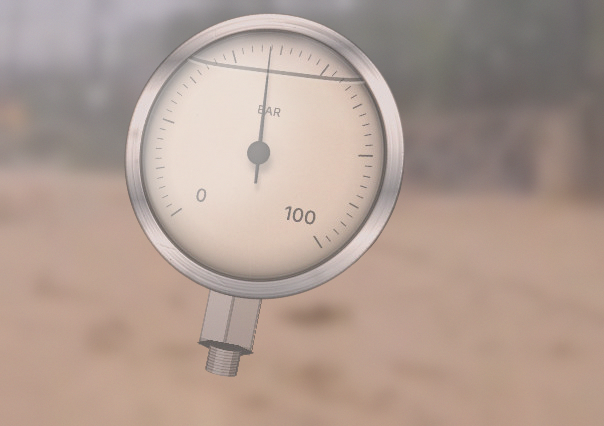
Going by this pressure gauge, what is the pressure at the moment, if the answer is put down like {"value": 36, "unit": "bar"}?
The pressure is {"value": 48, "unit": "bar"}
